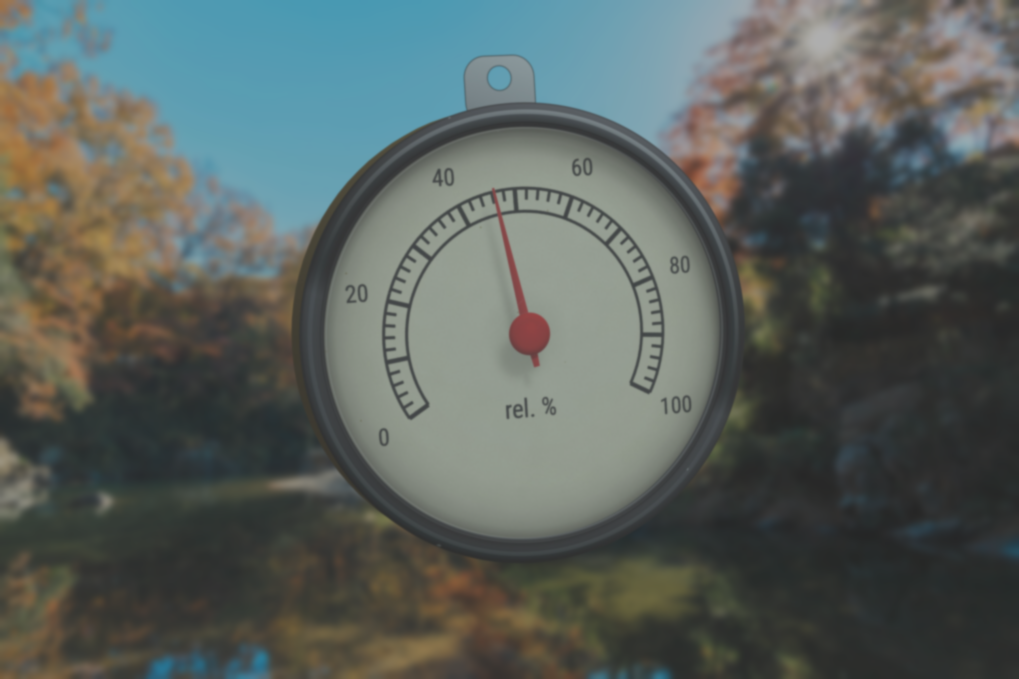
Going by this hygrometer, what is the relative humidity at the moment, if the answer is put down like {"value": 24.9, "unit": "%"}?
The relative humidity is {"value": 46, "unit": "%"}
